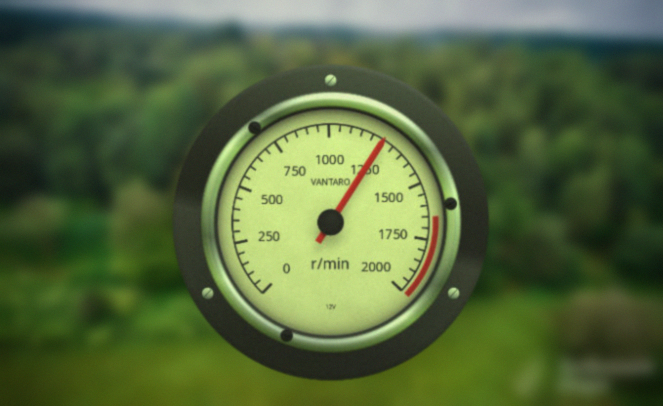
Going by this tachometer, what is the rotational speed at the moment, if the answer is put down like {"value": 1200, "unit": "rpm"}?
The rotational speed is {"value": 1250, "unit": "rpm"}
